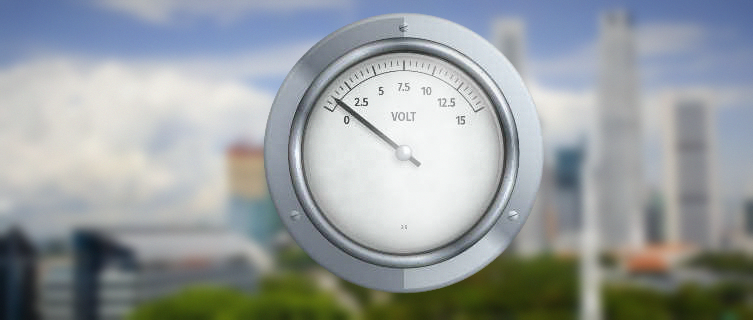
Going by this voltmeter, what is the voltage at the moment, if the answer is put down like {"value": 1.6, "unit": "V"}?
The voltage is {"value": 1, "unit": "V"}
